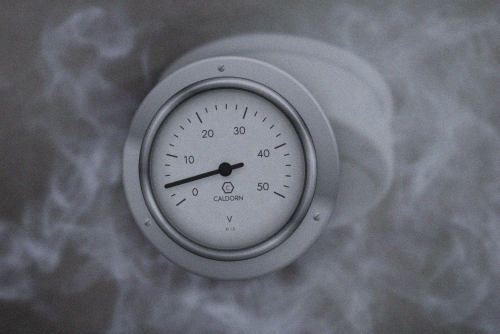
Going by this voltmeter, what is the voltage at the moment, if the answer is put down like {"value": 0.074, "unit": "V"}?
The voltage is {"value": 4, "unit": "V"}
